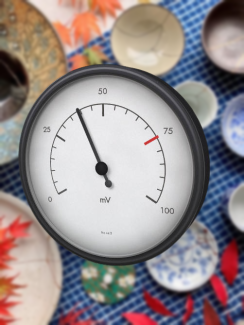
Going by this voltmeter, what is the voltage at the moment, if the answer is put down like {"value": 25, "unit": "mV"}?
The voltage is {"value": 40, "unit": "mV"}
